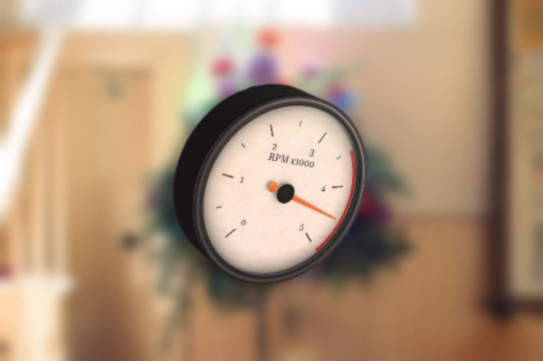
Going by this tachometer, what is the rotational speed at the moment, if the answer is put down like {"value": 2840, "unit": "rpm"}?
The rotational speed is {"value": 4500, "unit": "rpm"}
